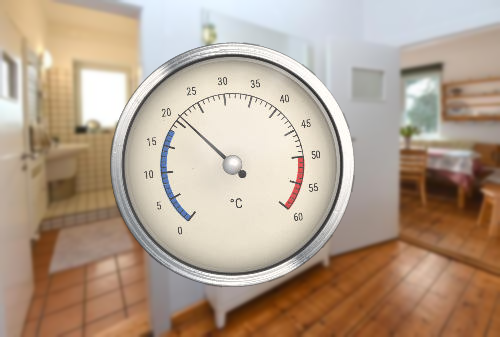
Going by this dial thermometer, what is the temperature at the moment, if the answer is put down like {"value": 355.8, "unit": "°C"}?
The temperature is {"value": 21, "unit": "°C"}
